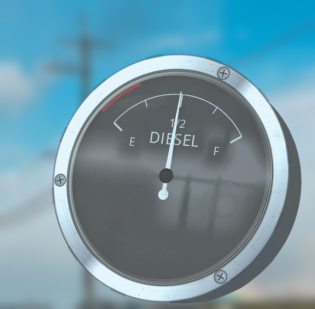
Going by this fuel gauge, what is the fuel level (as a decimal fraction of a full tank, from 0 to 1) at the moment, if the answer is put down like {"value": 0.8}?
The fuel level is {"value": 0.5}
